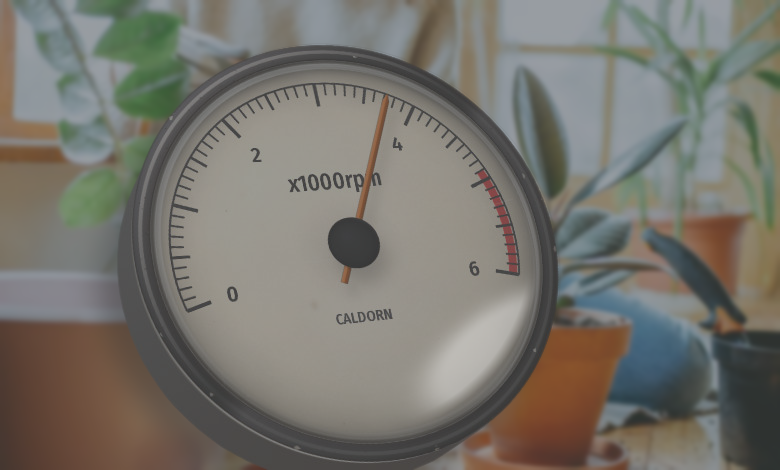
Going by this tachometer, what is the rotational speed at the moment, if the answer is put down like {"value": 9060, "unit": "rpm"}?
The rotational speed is {"value": 3700, "unit": "rpm"}
